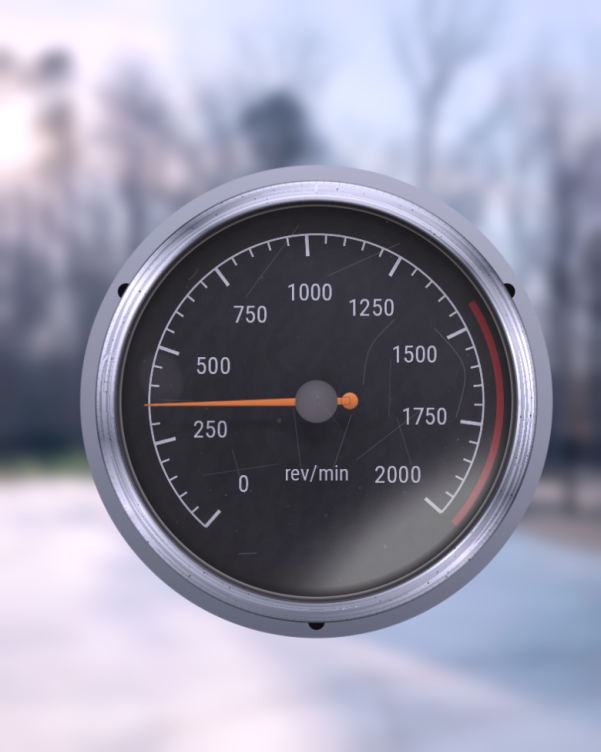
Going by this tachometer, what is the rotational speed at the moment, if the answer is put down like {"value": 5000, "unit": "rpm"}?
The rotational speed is {"value": 350, "unit": "rpm"}
